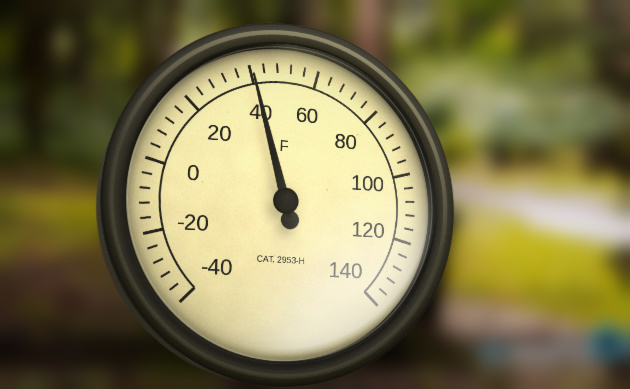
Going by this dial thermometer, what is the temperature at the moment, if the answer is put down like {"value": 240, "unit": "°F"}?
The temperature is {"value": 40, "unit": "°F"}
